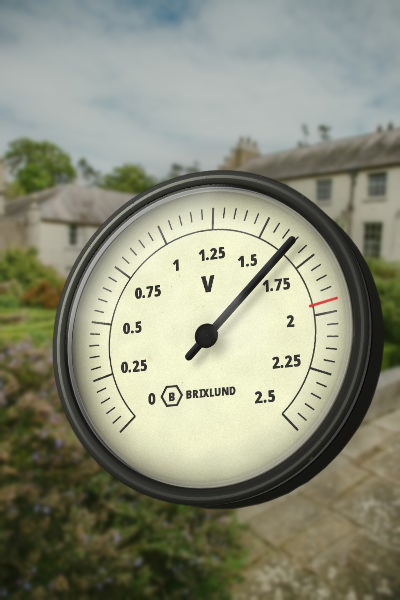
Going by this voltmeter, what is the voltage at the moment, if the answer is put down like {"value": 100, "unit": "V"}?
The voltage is {"value": 1.65, "unit": "V"}
